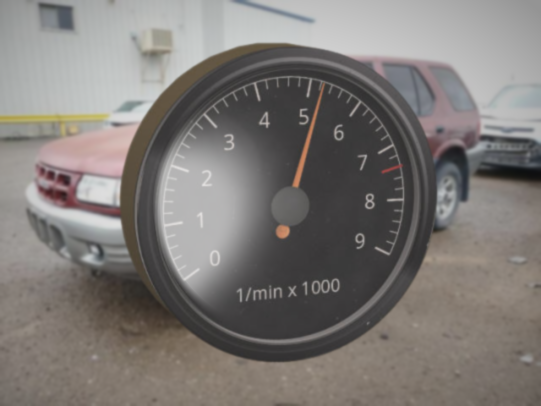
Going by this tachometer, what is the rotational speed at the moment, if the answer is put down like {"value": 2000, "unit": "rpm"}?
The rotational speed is {"value": 5200, "unit": "rpm"}
